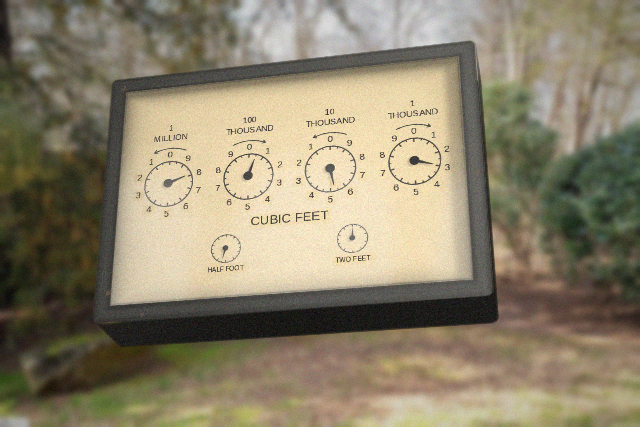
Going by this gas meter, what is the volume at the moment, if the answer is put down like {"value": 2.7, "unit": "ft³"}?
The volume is {"value": 805300, "unit": "ft³"}
